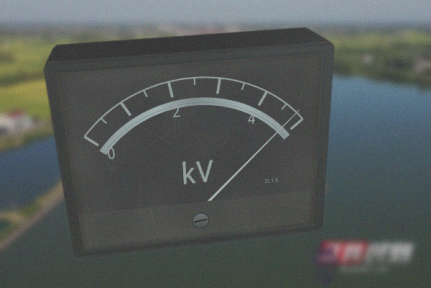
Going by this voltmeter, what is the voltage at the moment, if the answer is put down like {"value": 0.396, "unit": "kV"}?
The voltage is {"value": 4.75, "unit": "kV"}
